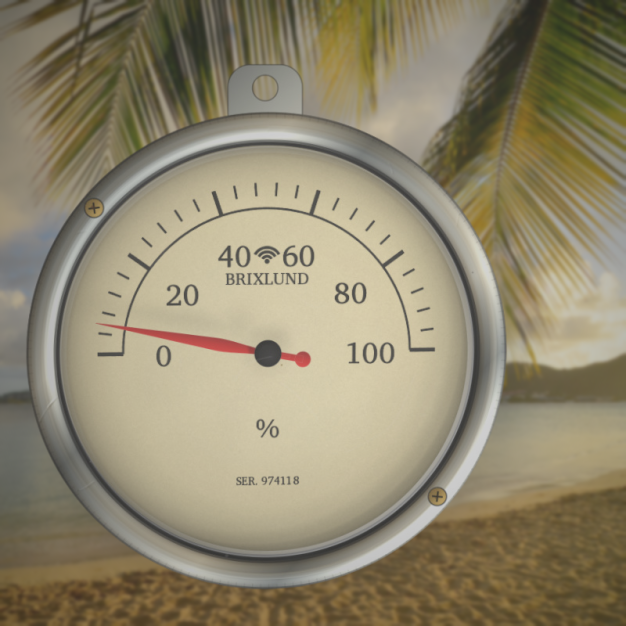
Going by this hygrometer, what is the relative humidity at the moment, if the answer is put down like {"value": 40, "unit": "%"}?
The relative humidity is {"value": 6, "unit": "%"}
